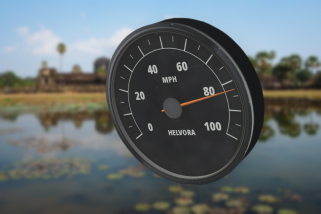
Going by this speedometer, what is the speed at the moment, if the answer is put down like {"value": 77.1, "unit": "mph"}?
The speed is {"value": 82.5, "unit": "mph"}
